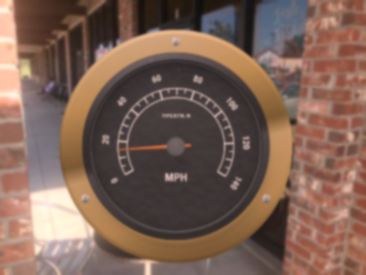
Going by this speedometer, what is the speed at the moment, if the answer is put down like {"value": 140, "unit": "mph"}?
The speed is {"value": 15, "unit": "mph"}
